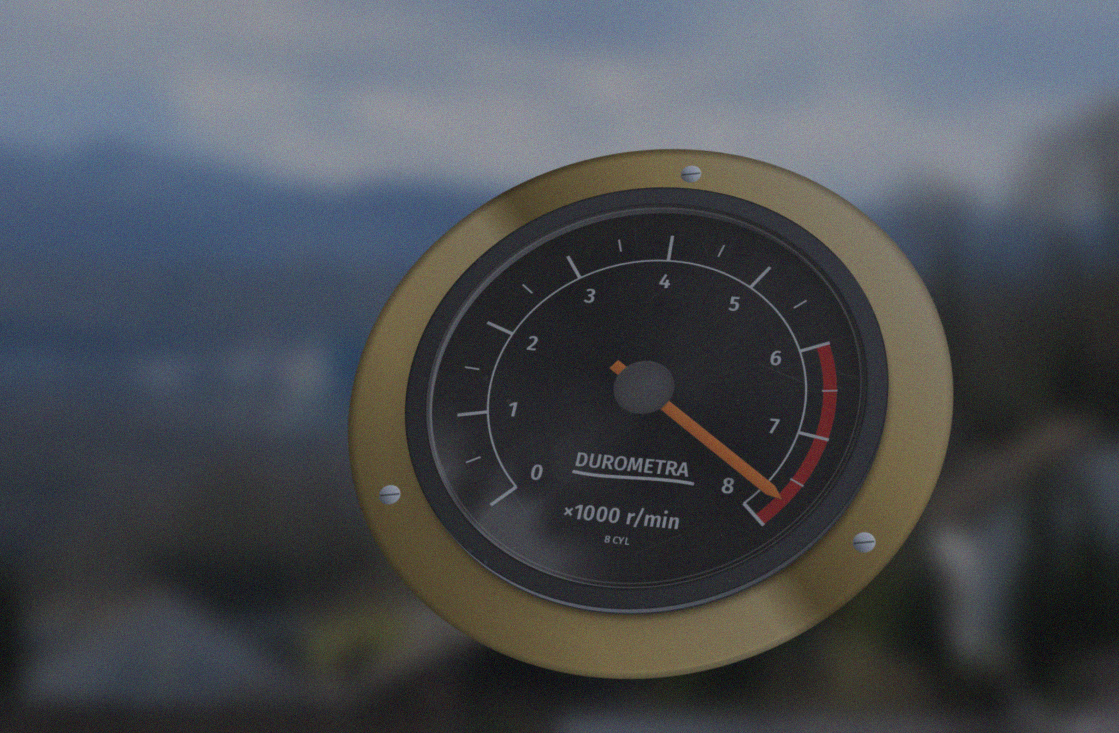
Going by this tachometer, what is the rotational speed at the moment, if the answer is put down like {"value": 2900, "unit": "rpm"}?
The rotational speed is {"value": 7750, "unit": "rpm"}
